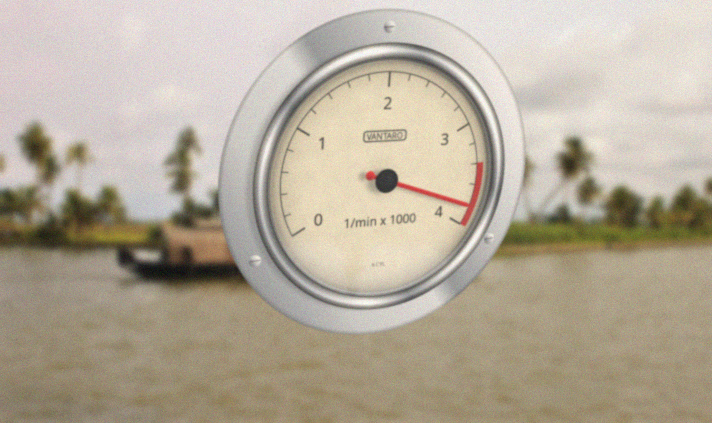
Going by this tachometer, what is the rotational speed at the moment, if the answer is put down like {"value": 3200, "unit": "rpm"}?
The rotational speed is {"value": 3800, "unit": "rpm"}
